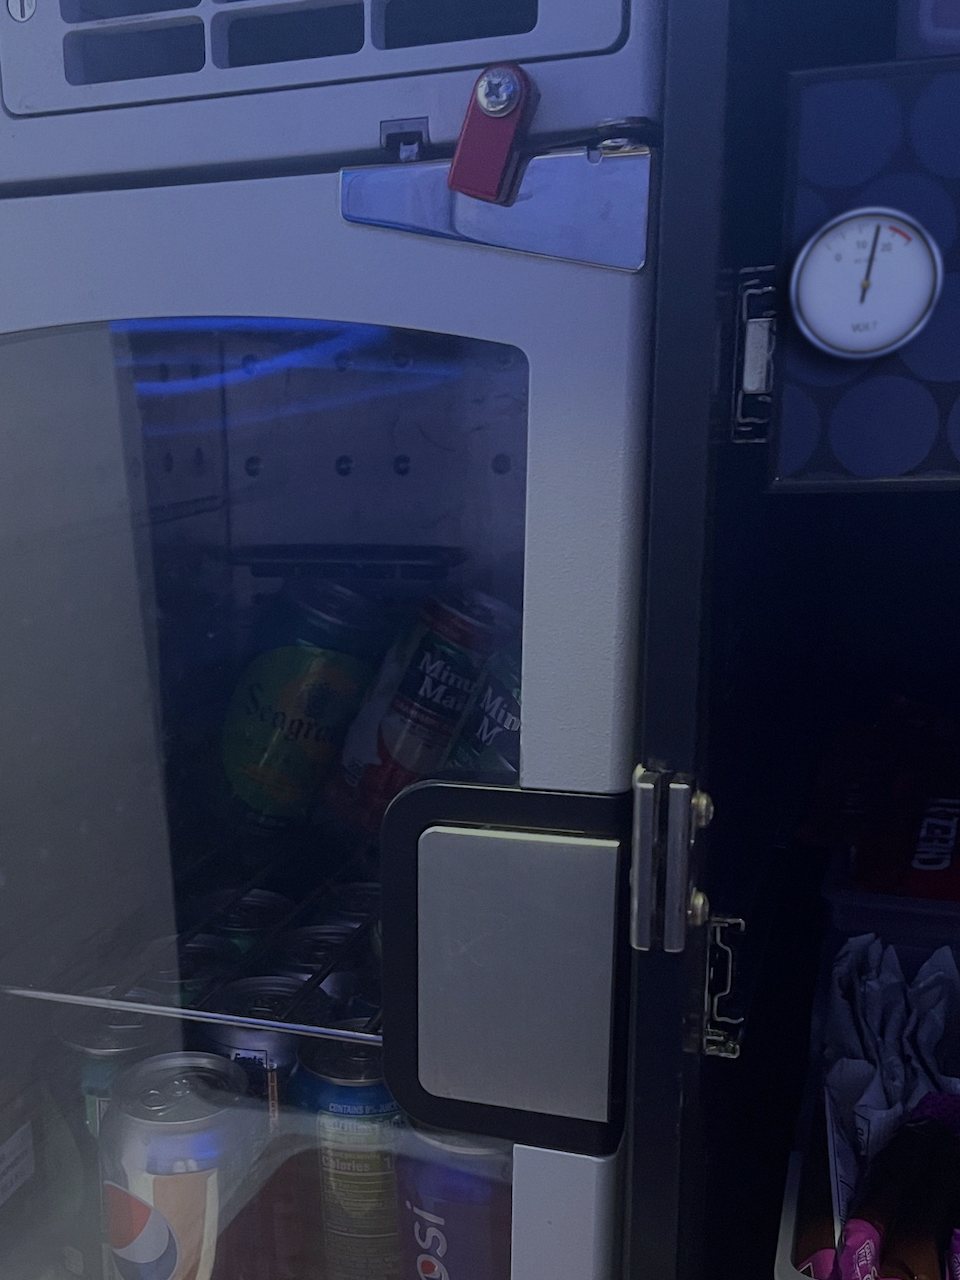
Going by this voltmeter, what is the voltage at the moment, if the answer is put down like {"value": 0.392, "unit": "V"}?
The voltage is {"value": 15, "unit": "V"}
